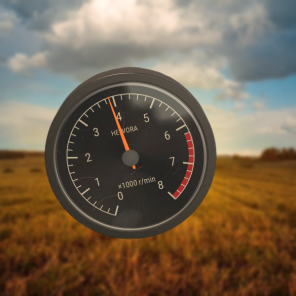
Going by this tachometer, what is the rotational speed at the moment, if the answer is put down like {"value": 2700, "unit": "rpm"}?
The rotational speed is {"value": 3900, "unit": "rpm"}
